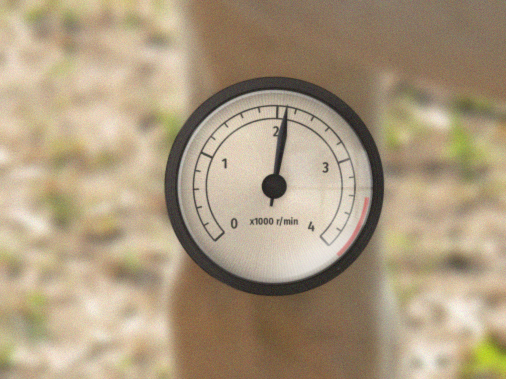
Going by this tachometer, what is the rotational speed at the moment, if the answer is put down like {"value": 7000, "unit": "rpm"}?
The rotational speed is {"value": 2100, "unit": "rpm"}
